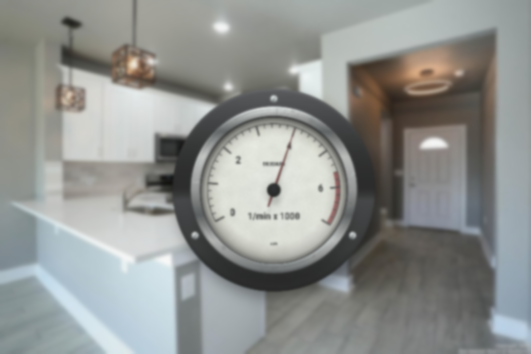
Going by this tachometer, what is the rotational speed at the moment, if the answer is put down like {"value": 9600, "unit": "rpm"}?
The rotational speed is {"value": 4000, "unit": "rpm"}
